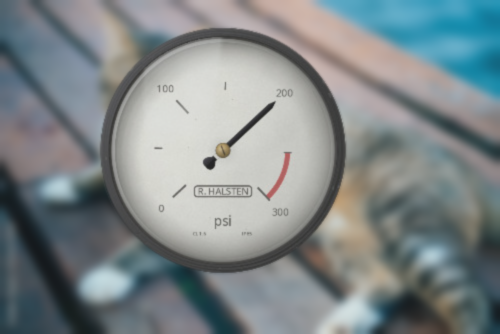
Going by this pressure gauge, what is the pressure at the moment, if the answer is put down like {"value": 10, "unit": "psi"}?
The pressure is {"value": 200, "unit": "psi"}
